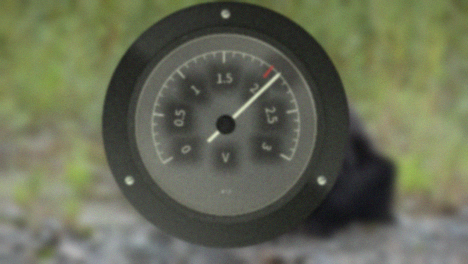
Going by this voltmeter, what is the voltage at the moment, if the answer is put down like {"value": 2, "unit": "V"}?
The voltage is {"value": 2.1, "unit": "V"}
